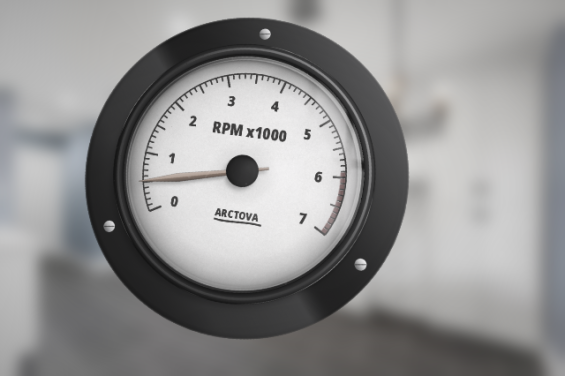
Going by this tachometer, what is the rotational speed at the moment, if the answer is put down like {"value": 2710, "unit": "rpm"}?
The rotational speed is {"value": 500, "unit": "rpm"}
